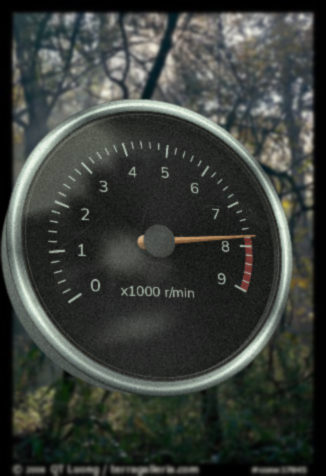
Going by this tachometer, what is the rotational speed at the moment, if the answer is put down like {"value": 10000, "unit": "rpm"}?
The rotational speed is {"value": 7800, "unit": "rpm"}
